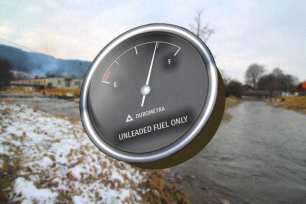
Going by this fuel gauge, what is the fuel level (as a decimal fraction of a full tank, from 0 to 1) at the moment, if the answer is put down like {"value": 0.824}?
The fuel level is {"value": 0.75}
